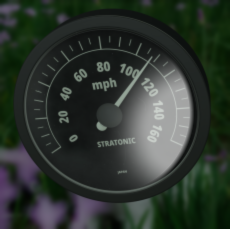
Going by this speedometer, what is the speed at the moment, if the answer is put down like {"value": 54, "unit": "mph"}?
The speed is {"value": 107.5, "unit": "mph"}
